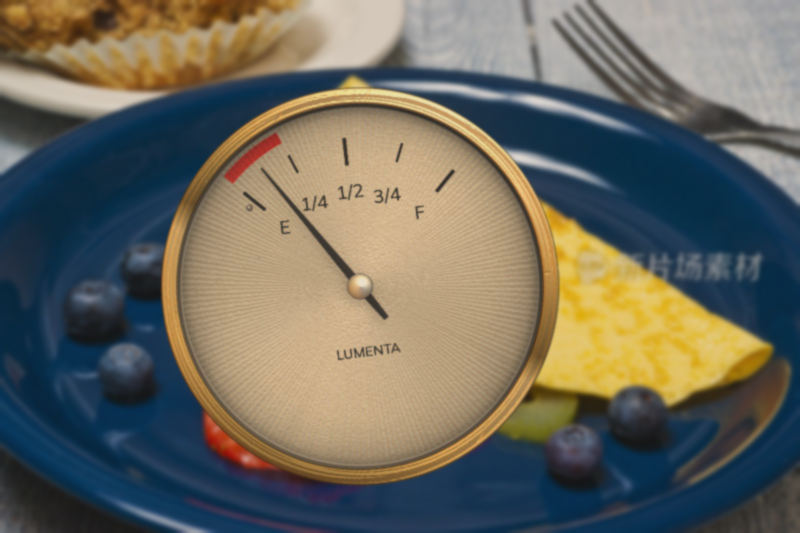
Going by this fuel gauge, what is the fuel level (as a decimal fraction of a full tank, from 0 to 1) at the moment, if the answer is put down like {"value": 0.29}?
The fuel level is {"value": 0.125}
